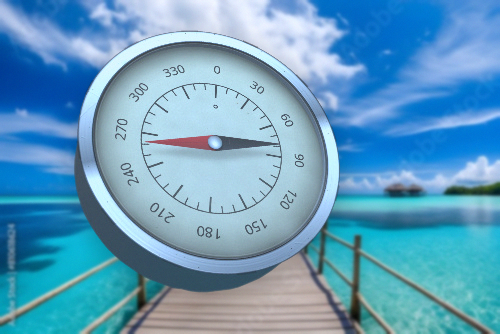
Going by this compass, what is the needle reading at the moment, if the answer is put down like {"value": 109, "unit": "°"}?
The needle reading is {"value": 260, "unit": "°"}
